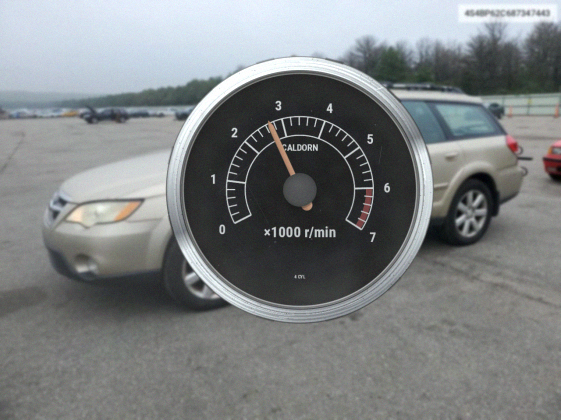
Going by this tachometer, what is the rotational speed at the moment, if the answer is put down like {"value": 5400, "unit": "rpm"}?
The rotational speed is {"value": 2700, "unit": "rpm"}
